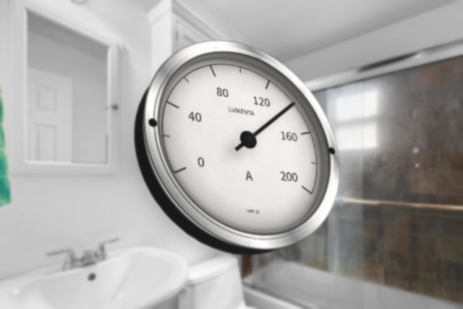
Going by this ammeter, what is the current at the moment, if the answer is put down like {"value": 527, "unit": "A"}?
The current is {"value": 140, "unit": "A"}
